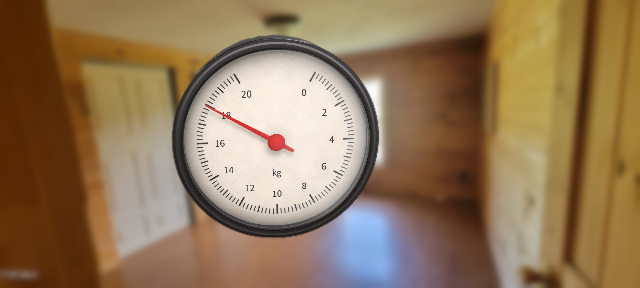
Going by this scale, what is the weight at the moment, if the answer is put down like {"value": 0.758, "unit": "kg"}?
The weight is {"value": 18, "unit": "kg"}
